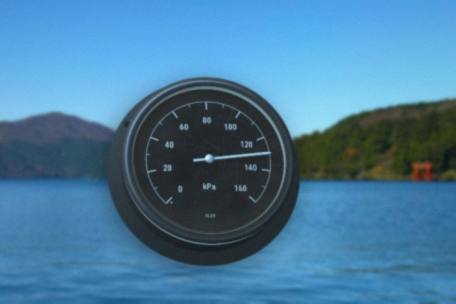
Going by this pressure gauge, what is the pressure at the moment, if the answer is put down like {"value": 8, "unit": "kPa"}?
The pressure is {"value": 130, "unit": "kPa"}
